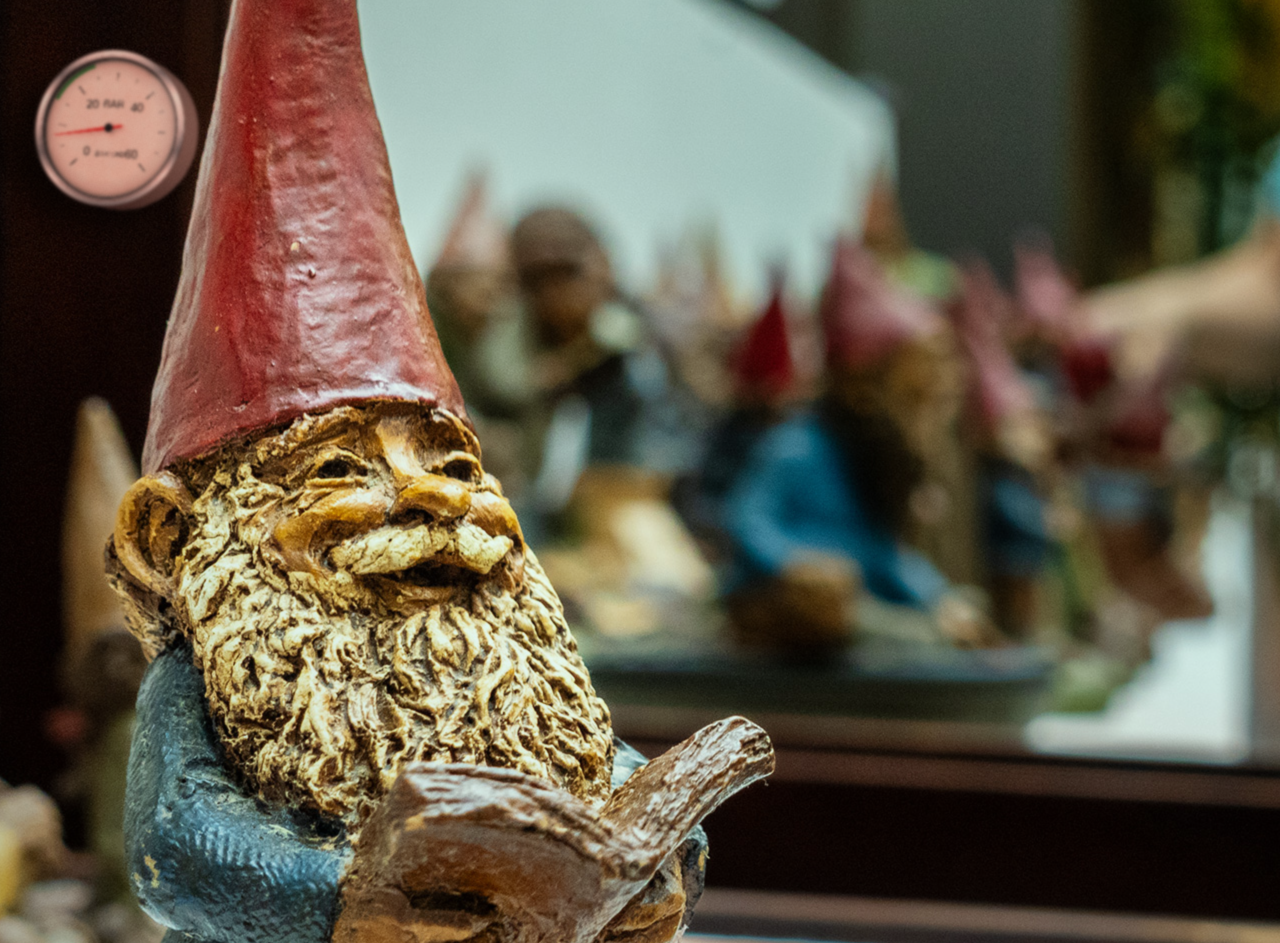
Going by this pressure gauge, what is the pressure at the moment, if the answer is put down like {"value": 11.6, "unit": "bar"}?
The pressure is {"value": 7.5, "unit": "bar"}
